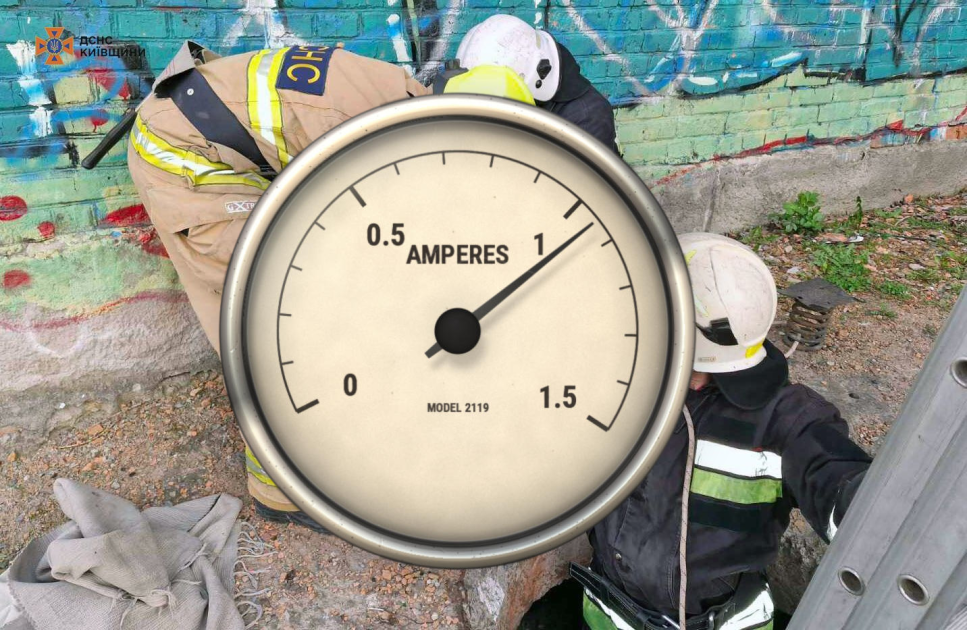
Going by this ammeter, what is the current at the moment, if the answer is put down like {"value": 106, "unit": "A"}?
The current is {"value": 1.05, "unit": "A"}
